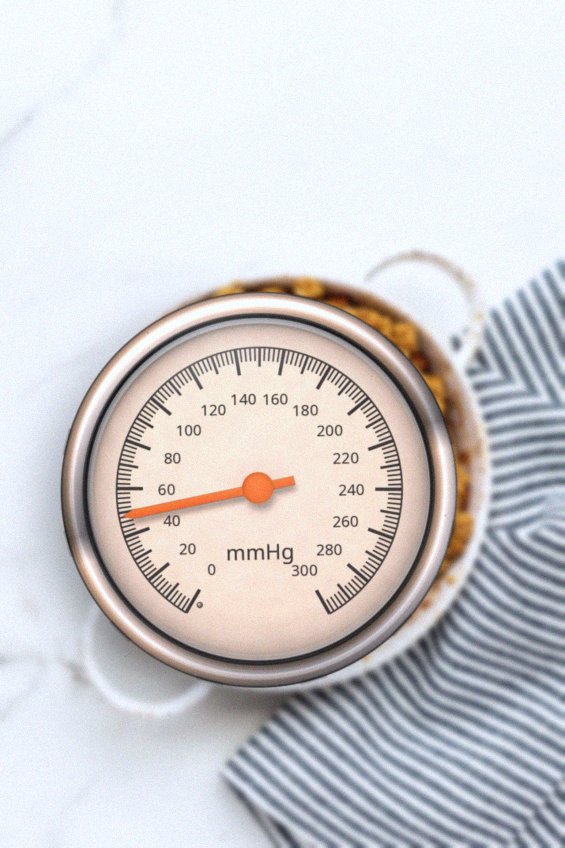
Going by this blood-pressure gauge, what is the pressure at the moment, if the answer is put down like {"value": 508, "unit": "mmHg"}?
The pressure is {"value": 48, "unit": "mmHg"}
